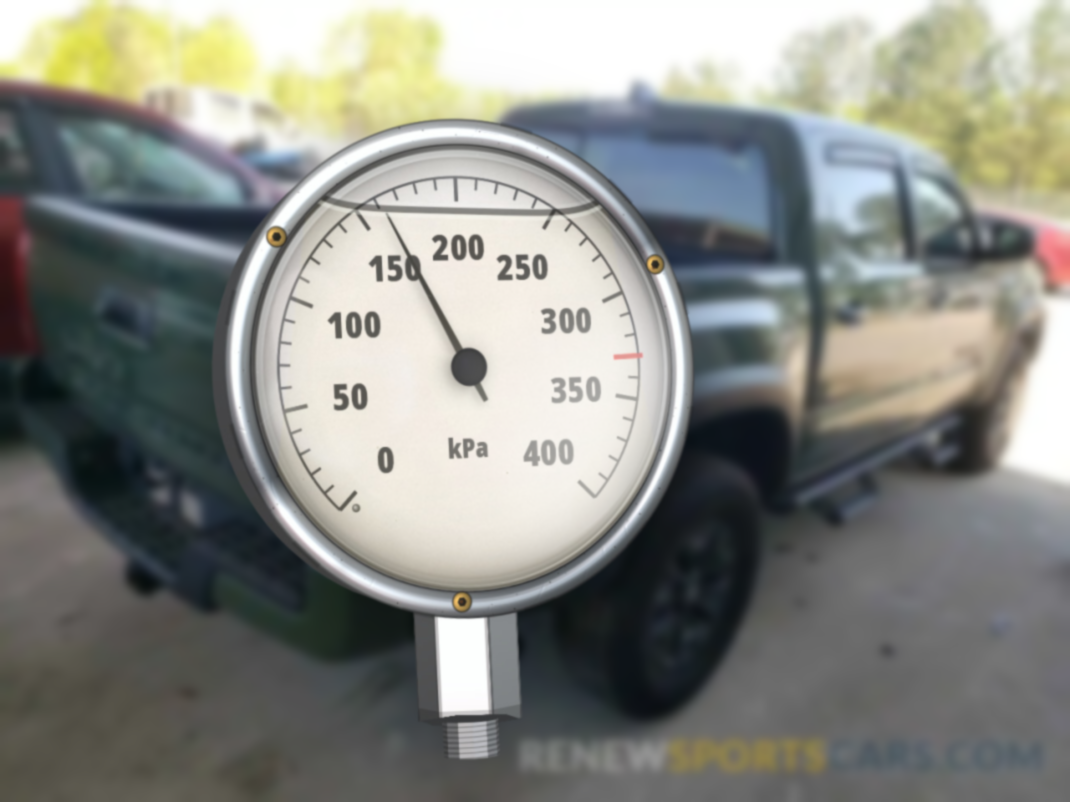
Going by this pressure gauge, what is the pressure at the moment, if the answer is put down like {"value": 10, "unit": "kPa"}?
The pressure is {"value": 160, "unit": "kPa"}
